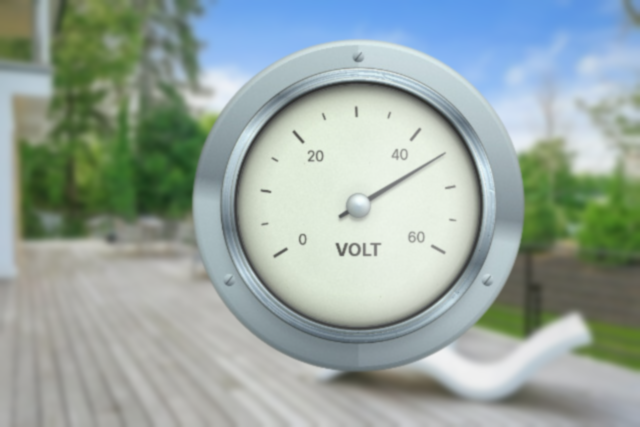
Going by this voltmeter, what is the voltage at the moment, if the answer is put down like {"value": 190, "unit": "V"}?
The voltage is {"value": 45, "unit": "V"}
